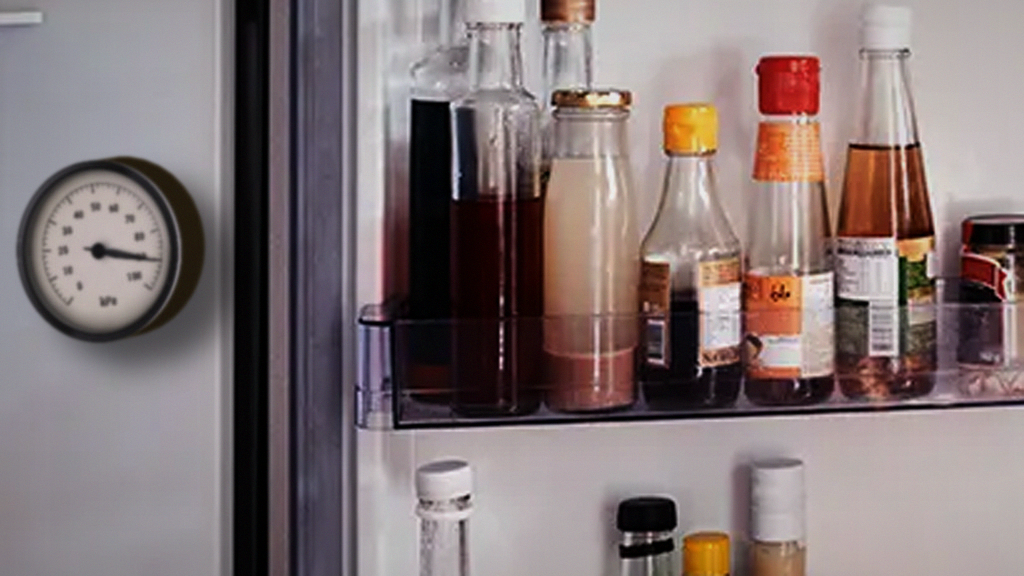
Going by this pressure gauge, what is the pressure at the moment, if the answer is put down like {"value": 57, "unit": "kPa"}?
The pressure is {"value": 90, "unit": "kPa"}
